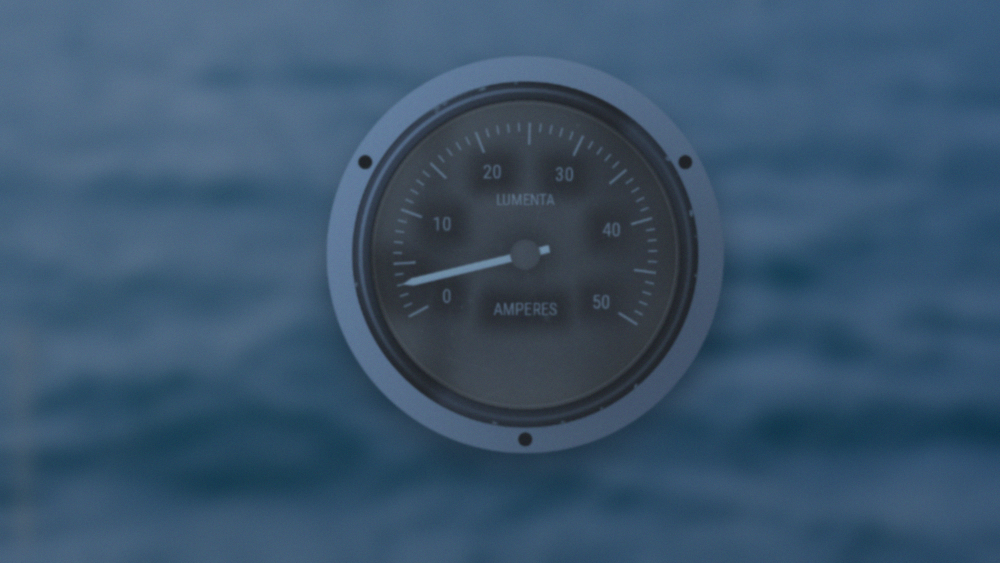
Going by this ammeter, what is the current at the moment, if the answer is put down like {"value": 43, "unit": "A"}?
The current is {"value": 3, "unit": "A"}
